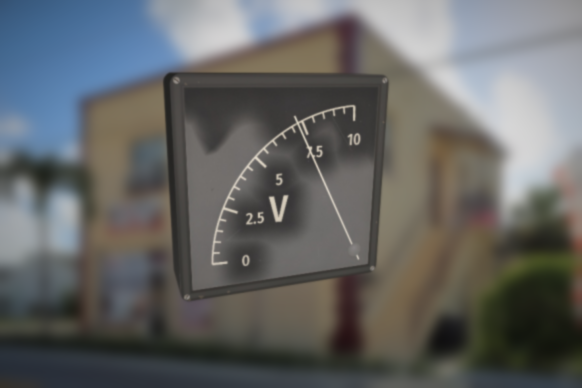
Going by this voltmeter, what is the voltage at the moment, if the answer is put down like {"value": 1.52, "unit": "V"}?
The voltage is {"value": 7.25, "unit": "V"}
